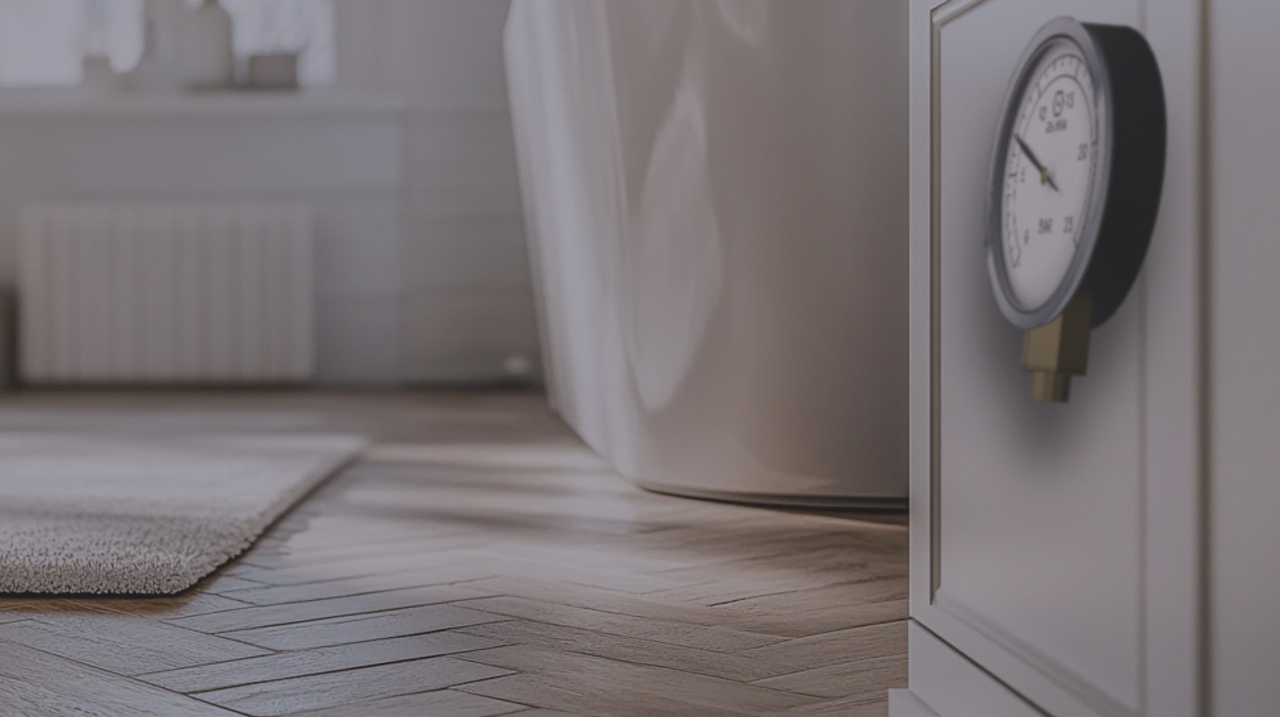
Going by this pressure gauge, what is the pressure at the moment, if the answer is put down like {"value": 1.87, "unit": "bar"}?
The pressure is {"value": 7, "unit": "bar"}
